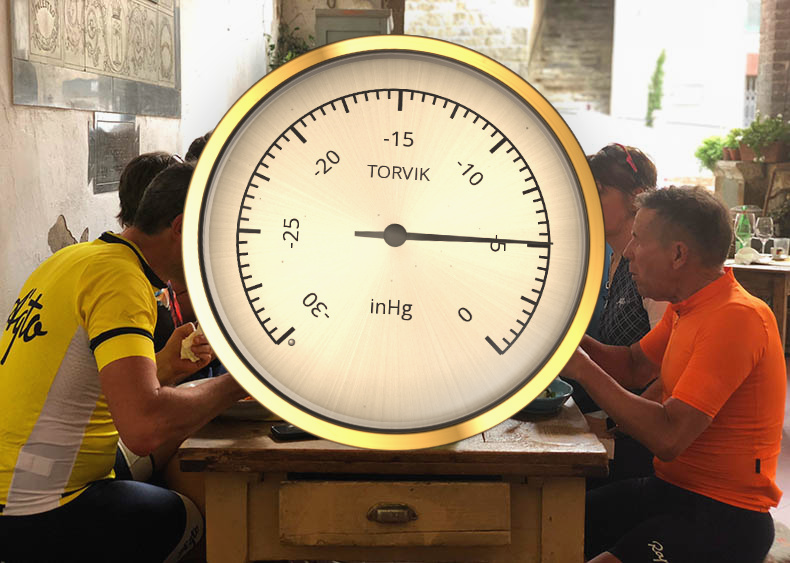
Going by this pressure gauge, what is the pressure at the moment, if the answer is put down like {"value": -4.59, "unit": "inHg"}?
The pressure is {"value": -5, "unit": "inHg"}
